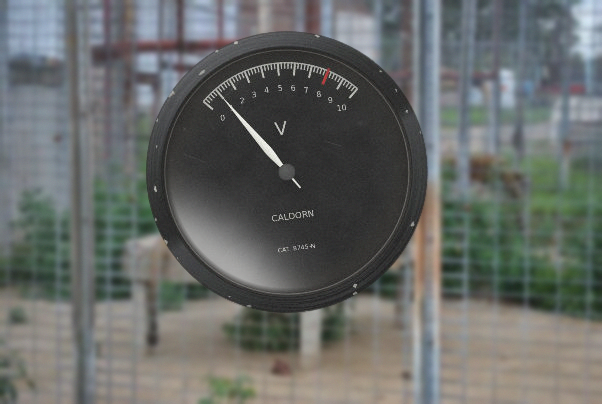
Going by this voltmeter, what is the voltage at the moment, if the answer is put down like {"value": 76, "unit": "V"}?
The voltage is {"value": 1, "unit": "V"}
